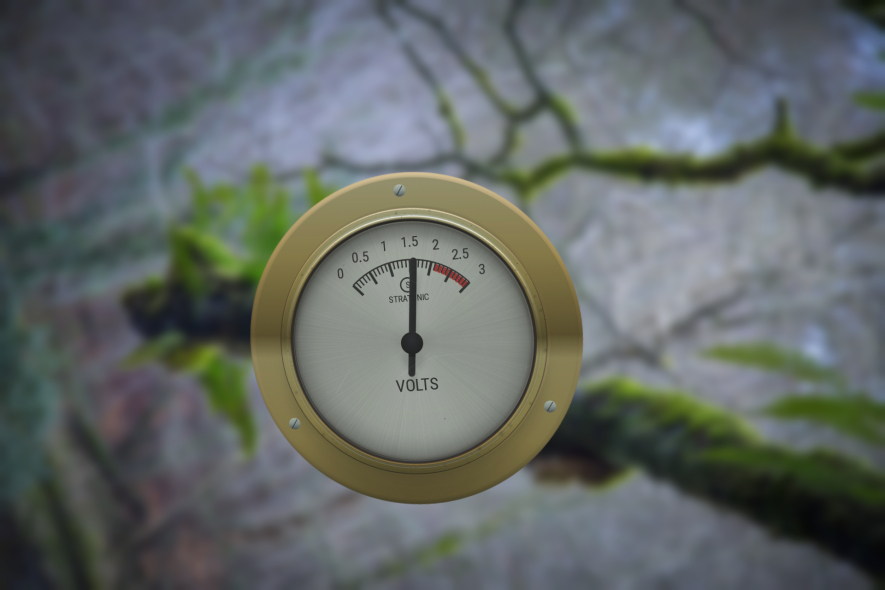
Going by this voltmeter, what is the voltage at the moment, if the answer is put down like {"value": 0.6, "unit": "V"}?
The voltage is {"value": 1.6, "unit": "V"}
